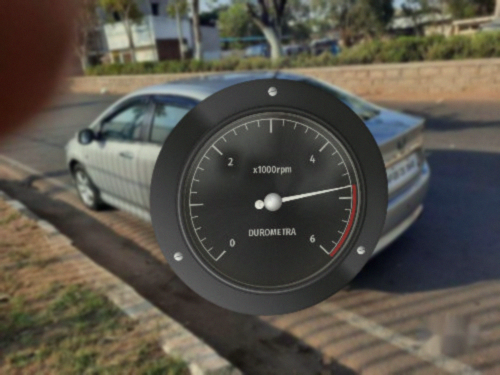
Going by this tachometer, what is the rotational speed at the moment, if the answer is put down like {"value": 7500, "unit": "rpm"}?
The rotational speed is {"value": 4800, "unit": "rpm"}
